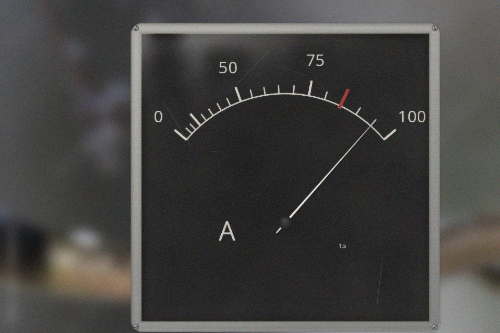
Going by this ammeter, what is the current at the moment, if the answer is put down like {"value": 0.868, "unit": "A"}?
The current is {"value": 95, "unit": "A"}
